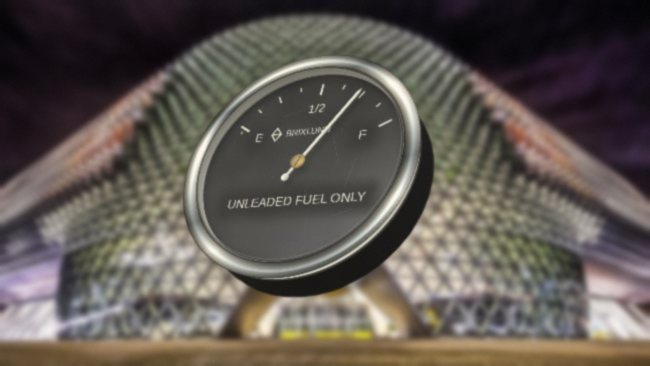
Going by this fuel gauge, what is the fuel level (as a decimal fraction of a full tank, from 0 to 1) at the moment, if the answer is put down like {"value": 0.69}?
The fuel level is {"value": 0.75}
